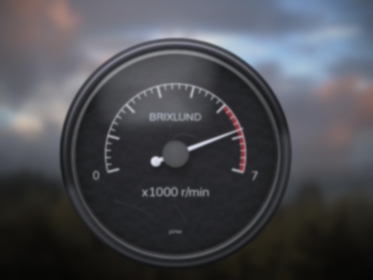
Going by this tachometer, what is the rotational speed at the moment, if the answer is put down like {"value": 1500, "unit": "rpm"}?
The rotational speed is {"value": 5800, "unit": "rpm"}
